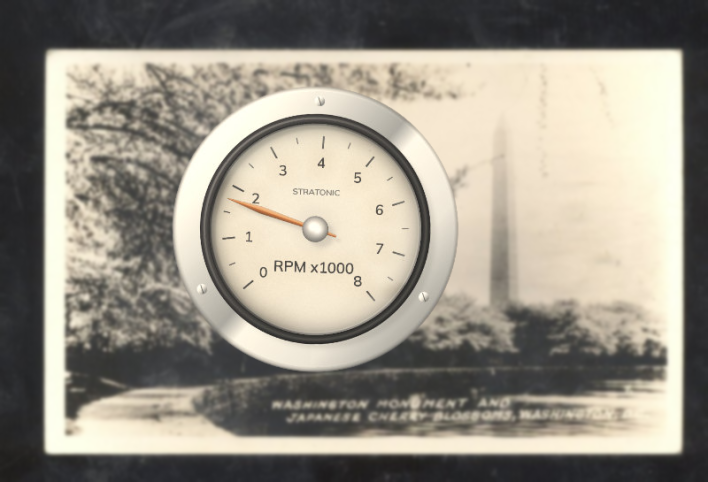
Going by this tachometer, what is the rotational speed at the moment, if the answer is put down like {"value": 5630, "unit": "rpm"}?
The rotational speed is {"value": 1750, "unit": "rpm"}
